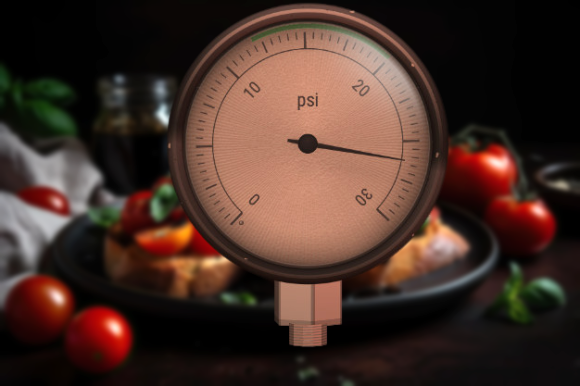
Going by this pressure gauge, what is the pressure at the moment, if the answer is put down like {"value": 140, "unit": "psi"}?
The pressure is {"value": 26.25, "unit": "psi"}
